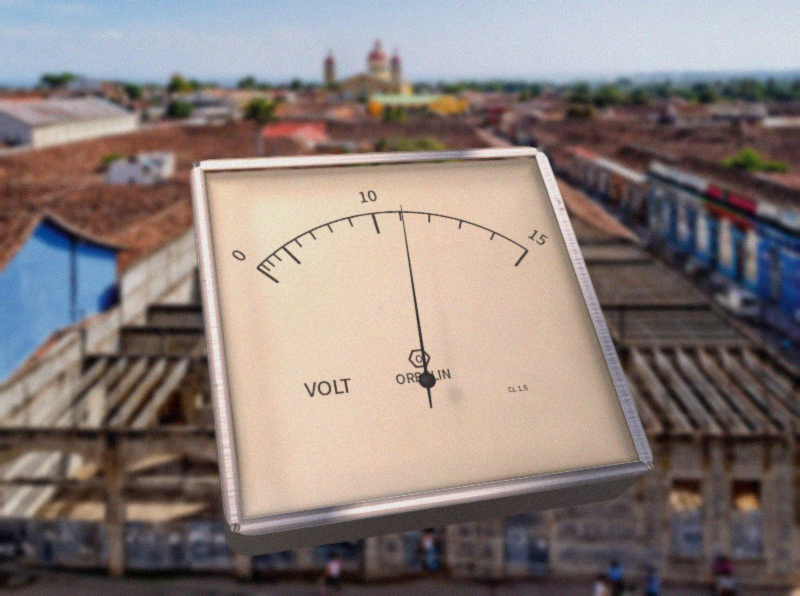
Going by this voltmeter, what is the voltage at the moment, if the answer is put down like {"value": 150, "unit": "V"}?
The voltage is {"value": 11, "unit": "V"}
